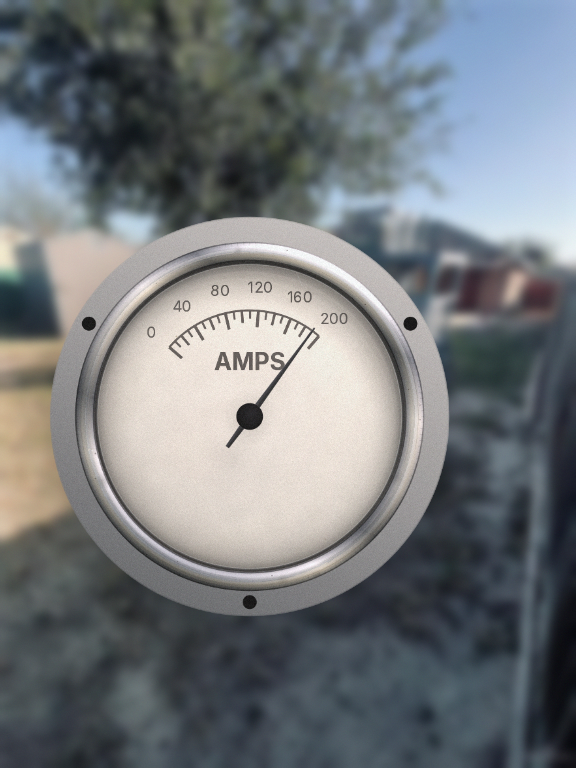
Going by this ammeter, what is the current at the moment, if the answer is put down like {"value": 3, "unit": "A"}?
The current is {"value": 190, "unit": "A"}
